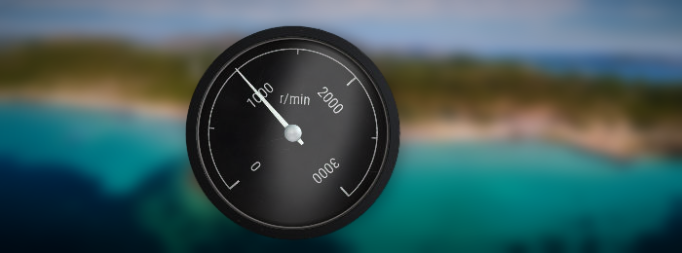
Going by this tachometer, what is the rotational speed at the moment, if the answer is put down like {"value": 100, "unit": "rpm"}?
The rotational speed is {"value": 1000, "unit": "rpm"}
